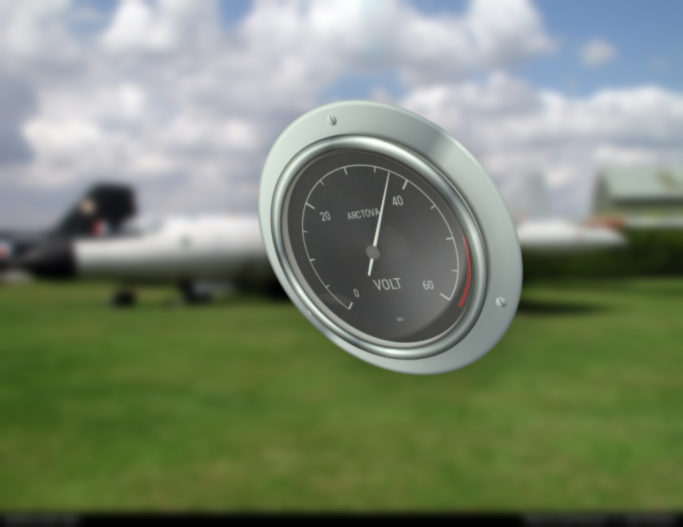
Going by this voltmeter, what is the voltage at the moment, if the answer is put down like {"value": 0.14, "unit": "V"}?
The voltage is {"value": 37.5, "unit": "V"}
